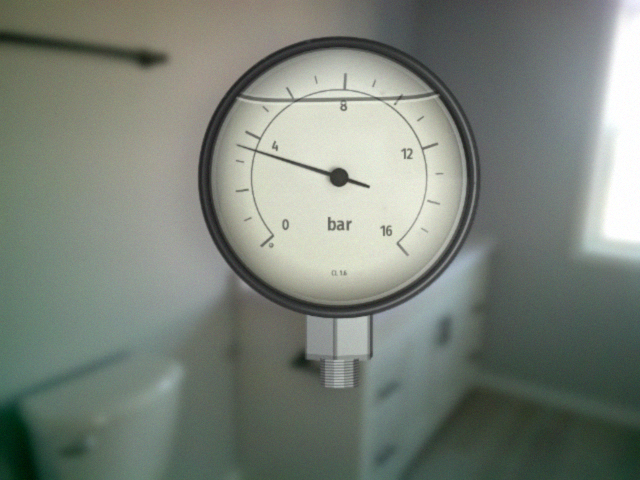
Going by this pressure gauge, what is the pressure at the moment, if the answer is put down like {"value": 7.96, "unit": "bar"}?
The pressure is {"value": 3.5, "unit": "bar"}
